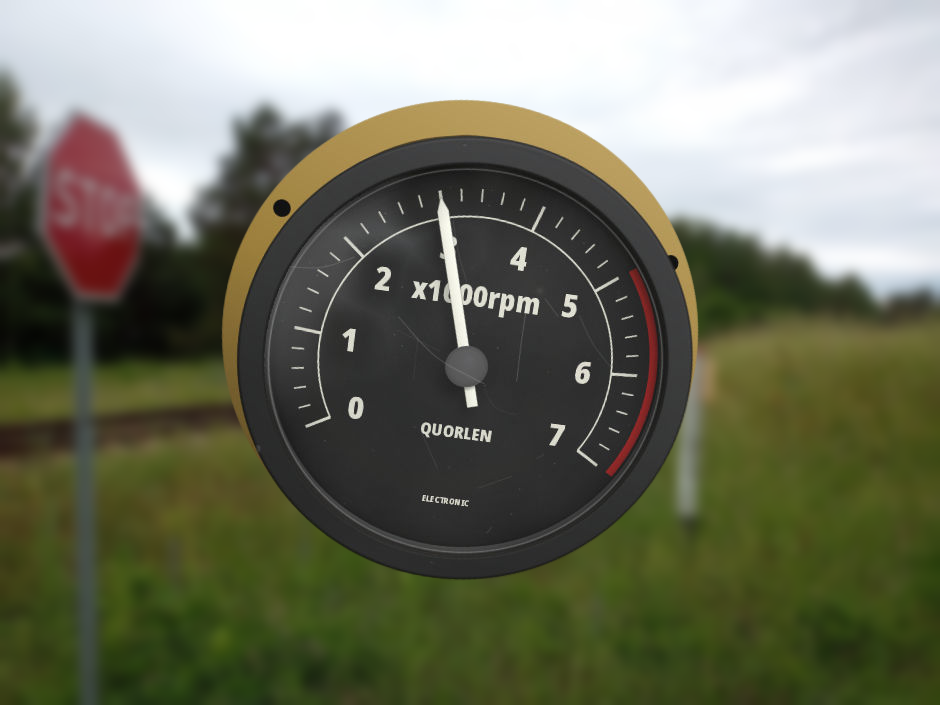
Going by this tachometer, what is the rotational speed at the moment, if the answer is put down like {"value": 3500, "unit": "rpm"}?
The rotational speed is {"value": 3000, "unit": "rpm"}
